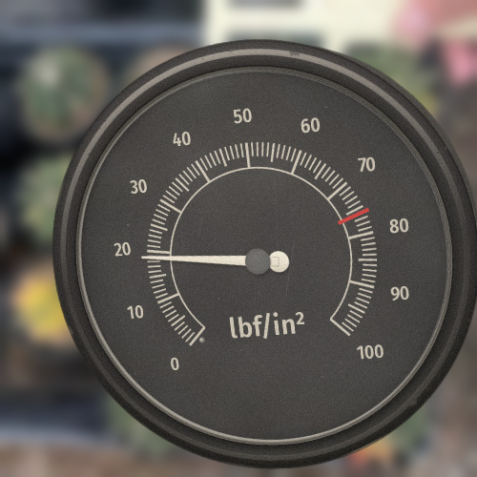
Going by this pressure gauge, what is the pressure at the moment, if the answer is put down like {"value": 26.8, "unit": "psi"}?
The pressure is {"value": 19, "unit": "psi"}
